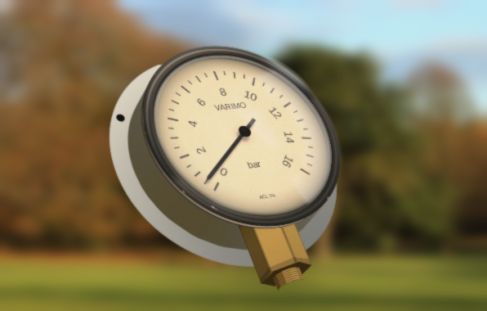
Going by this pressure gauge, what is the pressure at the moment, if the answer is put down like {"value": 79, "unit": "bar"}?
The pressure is {"value": 0.5, "unit": "bar"}
